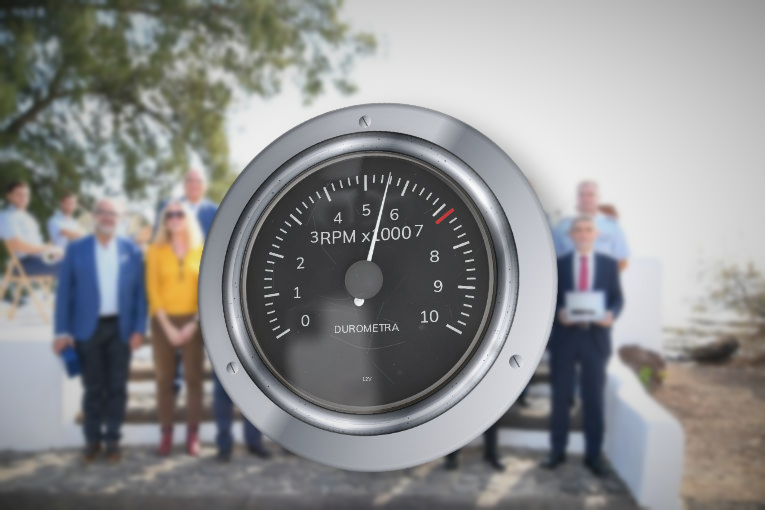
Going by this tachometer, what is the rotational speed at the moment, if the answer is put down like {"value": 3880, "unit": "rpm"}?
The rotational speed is {"value": 5600, "unit": "rpm"}
